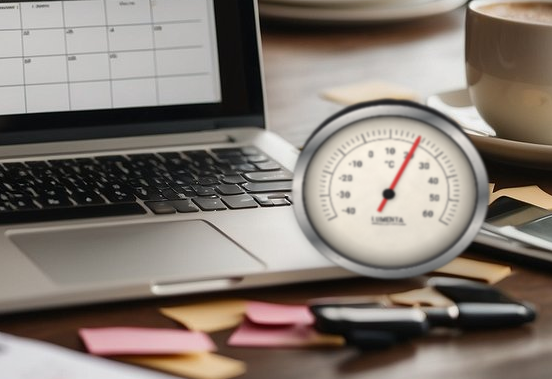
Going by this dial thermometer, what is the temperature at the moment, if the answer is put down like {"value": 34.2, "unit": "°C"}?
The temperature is {"value": 20, "unit": "°C"}
